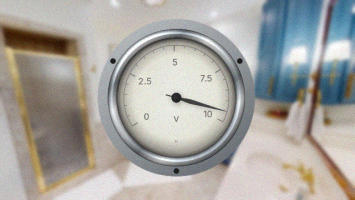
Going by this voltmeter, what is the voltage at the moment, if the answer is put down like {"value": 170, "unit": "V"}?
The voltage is {"value": 9.5, "unit": "V"}
